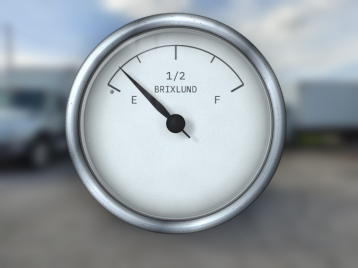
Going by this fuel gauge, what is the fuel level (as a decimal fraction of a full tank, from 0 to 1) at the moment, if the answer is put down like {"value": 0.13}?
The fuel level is {"value": 0.125}
